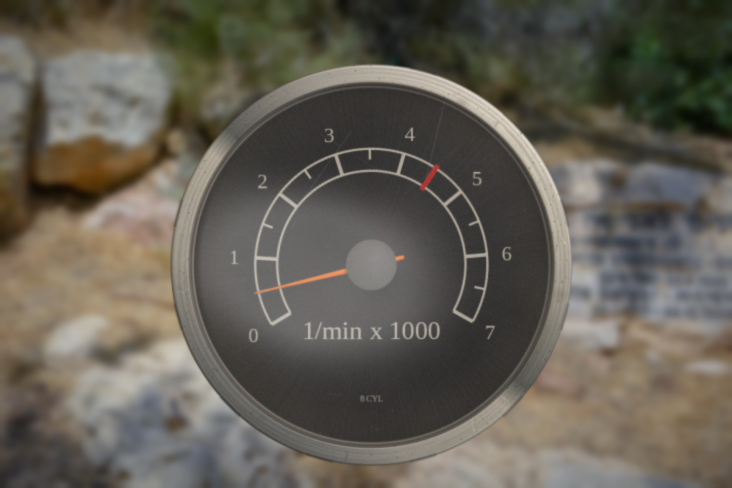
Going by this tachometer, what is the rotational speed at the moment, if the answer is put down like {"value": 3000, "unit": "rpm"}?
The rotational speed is {"value": 500, "unit": "rpm"}
